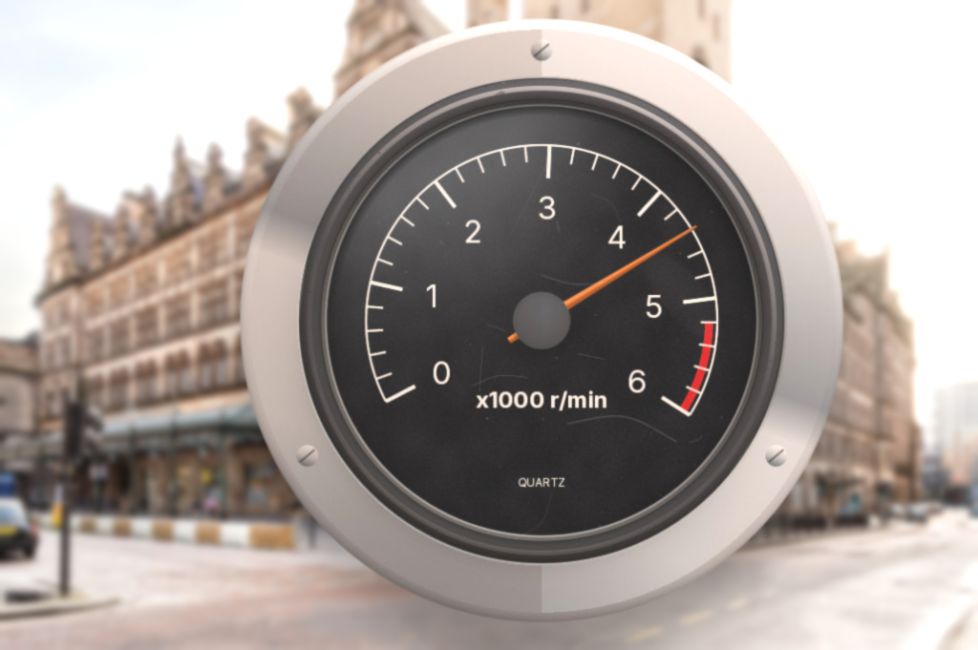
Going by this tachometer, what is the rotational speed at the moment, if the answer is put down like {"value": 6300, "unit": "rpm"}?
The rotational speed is {"value": 4400, "unit": "rpm"}
